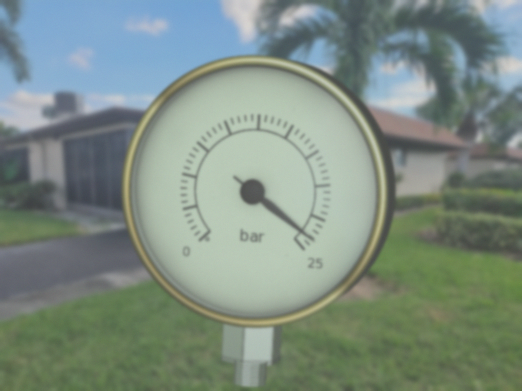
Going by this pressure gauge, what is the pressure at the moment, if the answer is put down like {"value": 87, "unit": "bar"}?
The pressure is {"value": 24, "unit": "bar"}
